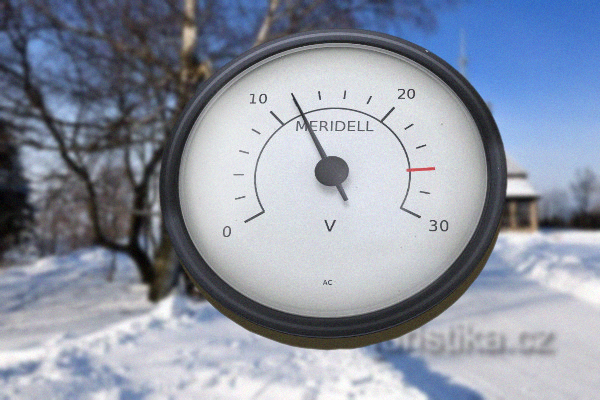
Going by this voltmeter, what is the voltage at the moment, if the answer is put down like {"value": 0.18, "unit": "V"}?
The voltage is {"value": 12, "unit": "V"}
